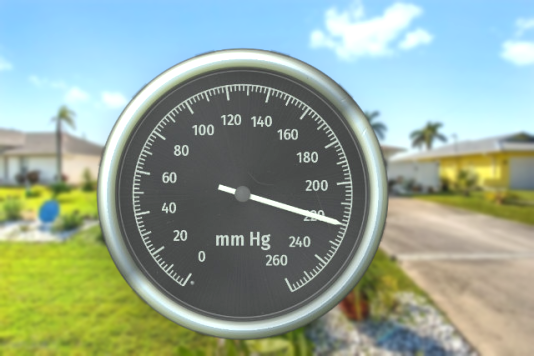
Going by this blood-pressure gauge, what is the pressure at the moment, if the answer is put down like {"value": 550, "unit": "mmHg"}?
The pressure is {"value": 220, "unit": "mmHg"}
